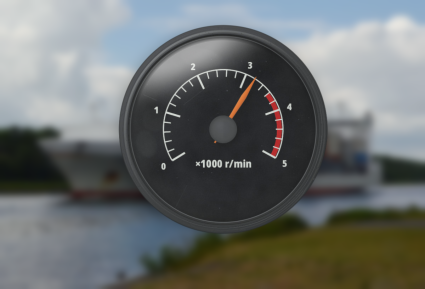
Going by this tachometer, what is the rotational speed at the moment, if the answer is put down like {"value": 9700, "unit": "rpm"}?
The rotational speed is {"value": 3200, "unit": "rpm"}
